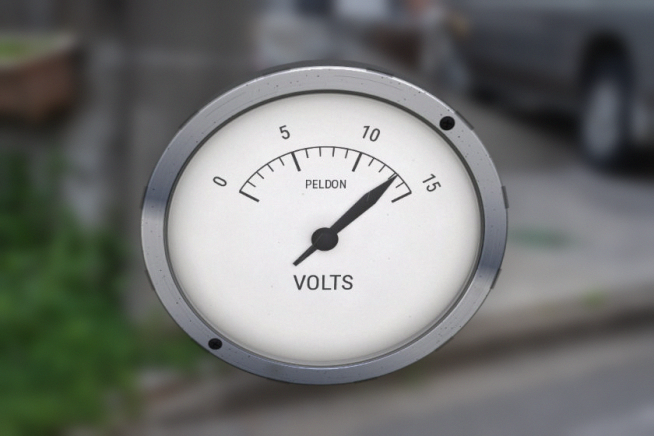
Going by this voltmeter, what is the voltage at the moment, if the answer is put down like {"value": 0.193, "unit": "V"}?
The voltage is {"value": 13, "unit": "V"}
